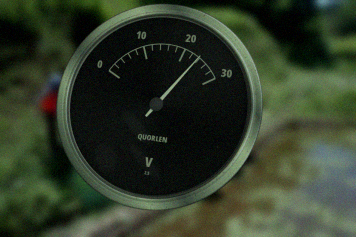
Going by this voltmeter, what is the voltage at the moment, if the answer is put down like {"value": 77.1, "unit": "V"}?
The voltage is {"value": 24, "unit": "V"}
